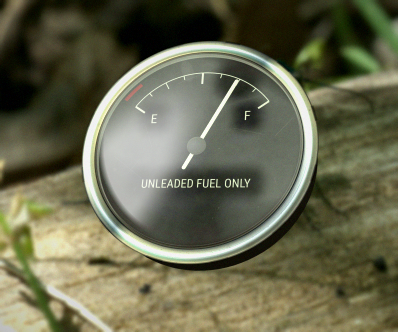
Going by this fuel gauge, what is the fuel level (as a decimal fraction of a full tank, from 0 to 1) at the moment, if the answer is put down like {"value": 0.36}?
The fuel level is {"value": 0.75}
